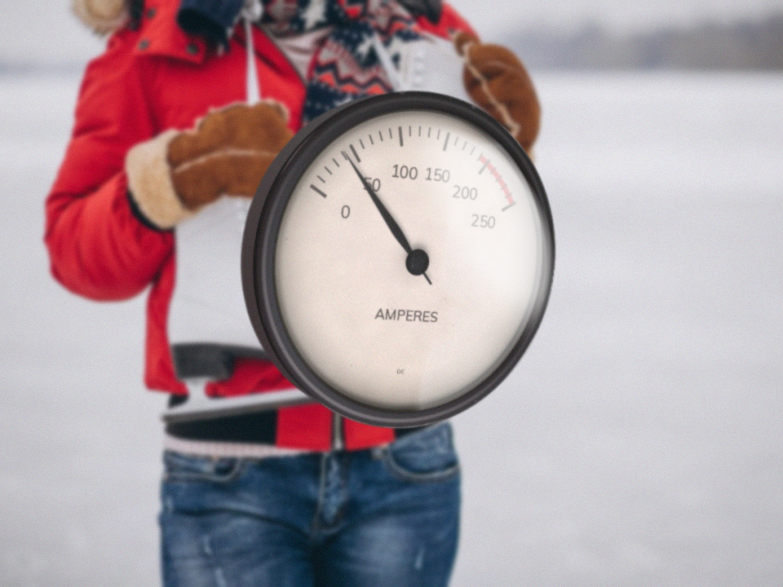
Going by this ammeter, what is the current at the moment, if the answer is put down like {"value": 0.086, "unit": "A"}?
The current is {"value": 40, "unit": "A"}
